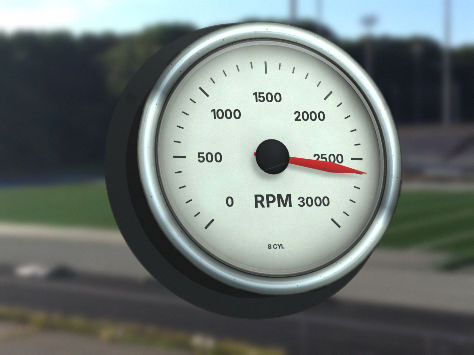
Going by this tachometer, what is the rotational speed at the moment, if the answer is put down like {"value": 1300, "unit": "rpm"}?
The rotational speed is {"value": 2600, "unit": "rpm"}
